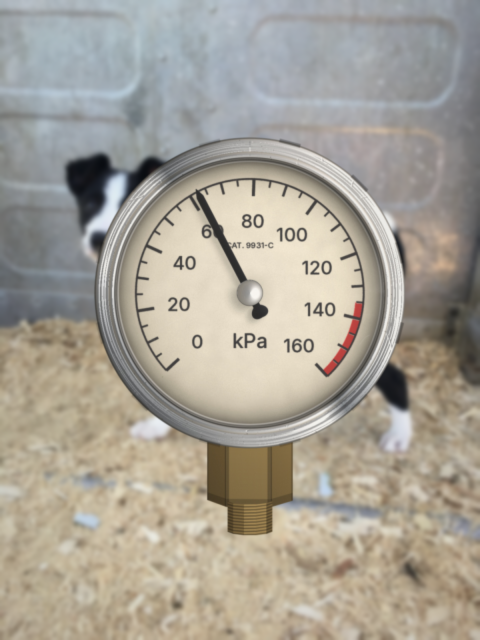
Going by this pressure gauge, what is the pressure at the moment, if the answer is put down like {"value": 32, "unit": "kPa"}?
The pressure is {"value": 62.5, "unit": "kPa"}
